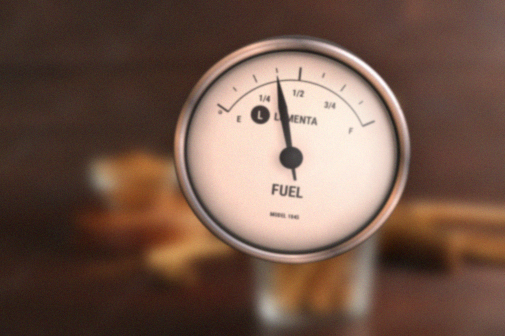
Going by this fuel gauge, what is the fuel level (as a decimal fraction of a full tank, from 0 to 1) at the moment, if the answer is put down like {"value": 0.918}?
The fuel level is {"value": 0.375}
